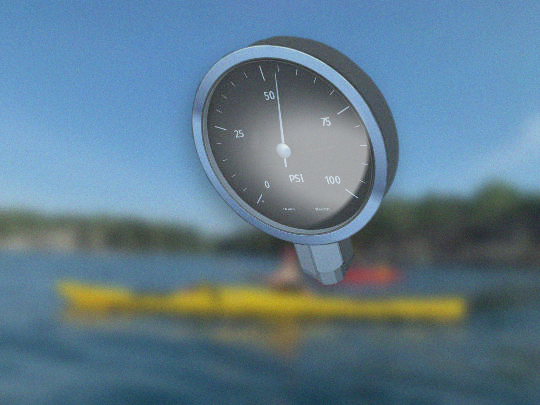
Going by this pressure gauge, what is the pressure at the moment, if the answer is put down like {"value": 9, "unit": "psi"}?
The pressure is {"value": 55, "unit": "psi"}
